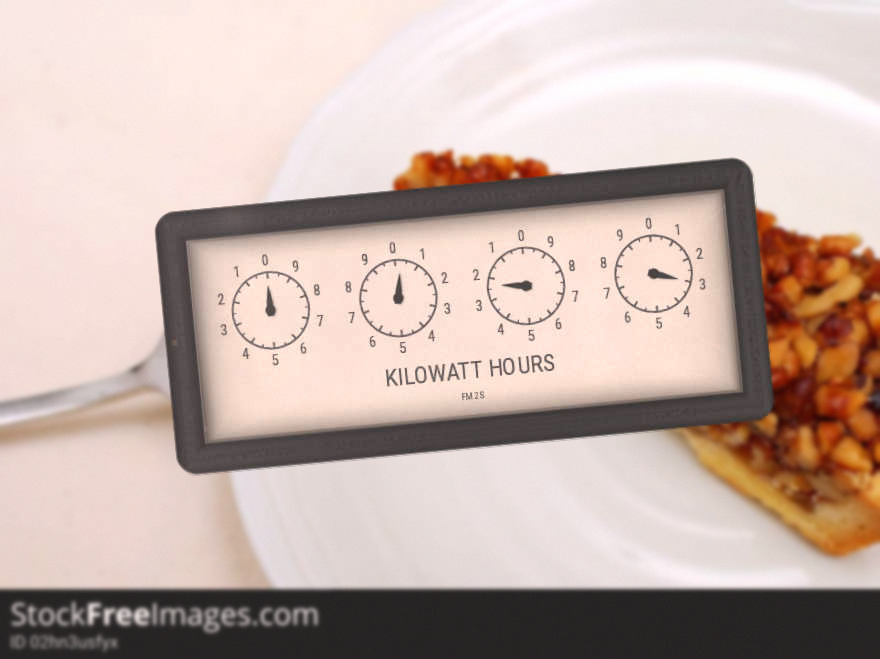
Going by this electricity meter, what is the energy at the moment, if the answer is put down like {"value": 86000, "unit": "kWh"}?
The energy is {"value": 23, "unit": "kWh"}
